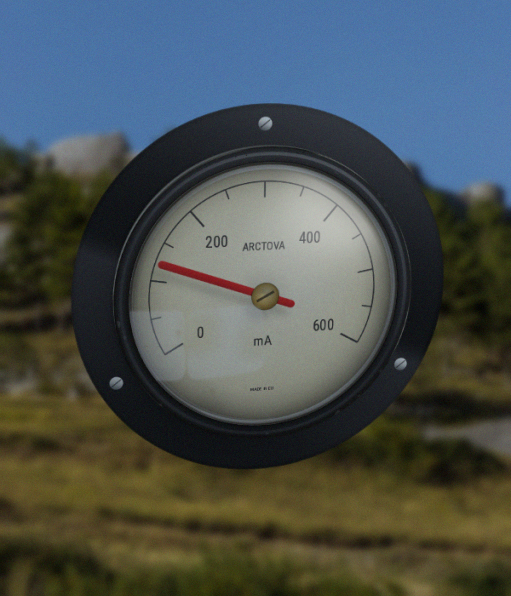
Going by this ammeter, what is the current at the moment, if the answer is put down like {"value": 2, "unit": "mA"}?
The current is {"value": 125, "unit": "mA"}
